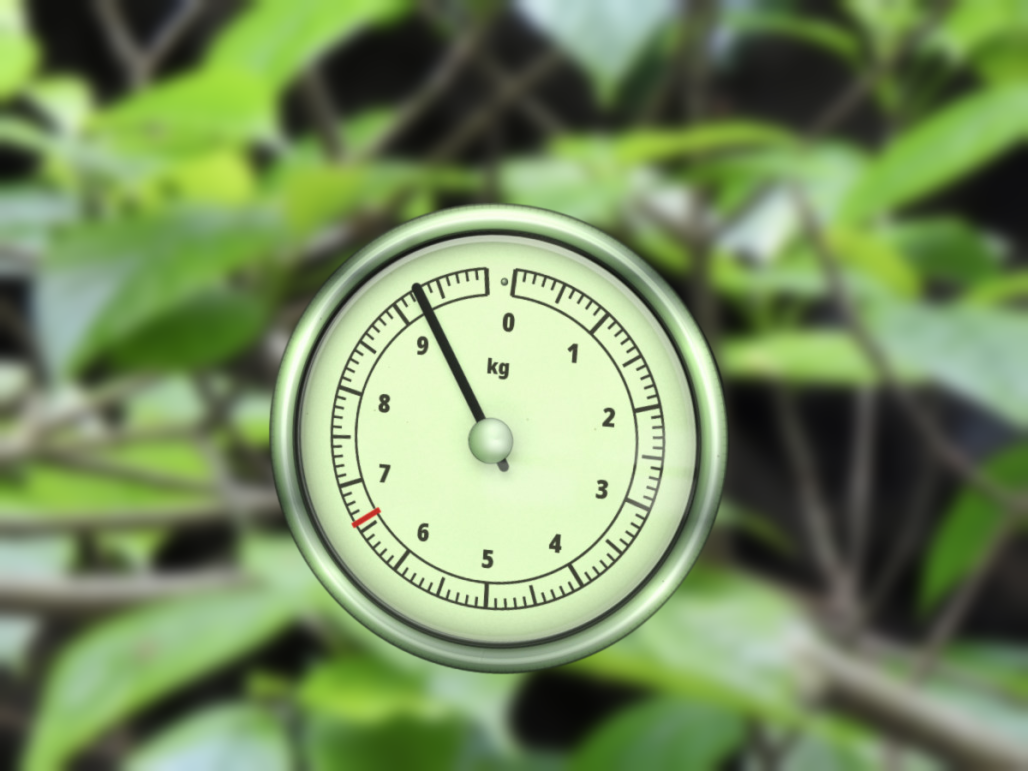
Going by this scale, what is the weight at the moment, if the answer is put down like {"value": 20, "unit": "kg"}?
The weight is {"value": 9.3, "unit": "kg"}
